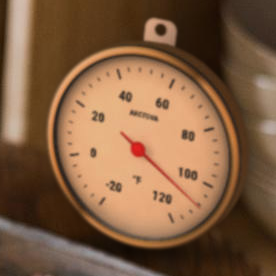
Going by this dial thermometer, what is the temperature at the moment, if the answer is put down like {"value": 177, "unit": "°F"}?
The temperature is {"value": 108, "unit": "°F"}
